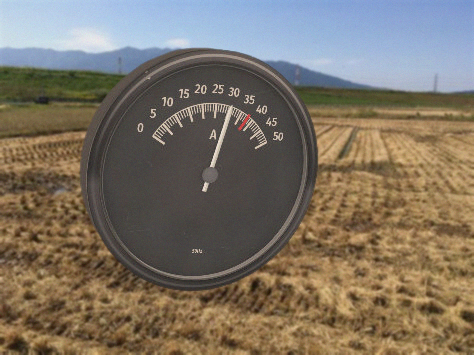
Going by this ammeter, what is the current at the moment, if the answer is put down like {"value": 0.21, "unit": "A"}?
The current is {"value": 30, "unit": "A"}
